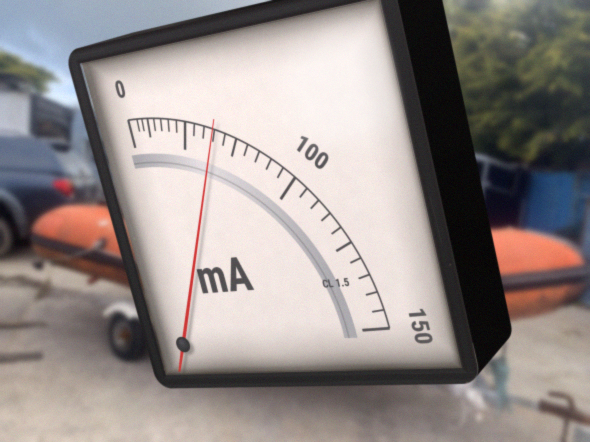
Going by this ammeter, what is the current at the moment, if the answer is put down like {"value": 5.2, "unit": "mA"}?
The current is {"value": 65, "unit": "mA"}
